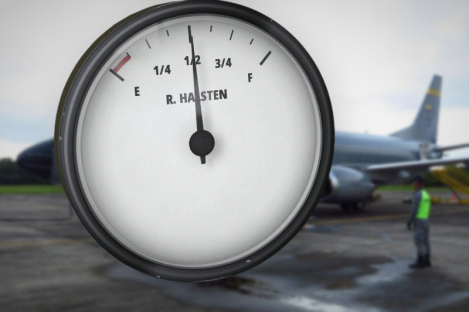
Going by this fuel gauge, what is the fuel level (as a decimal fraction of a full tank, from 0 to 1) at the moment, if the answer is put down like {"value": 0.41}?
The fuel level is {"value": 0.5}
